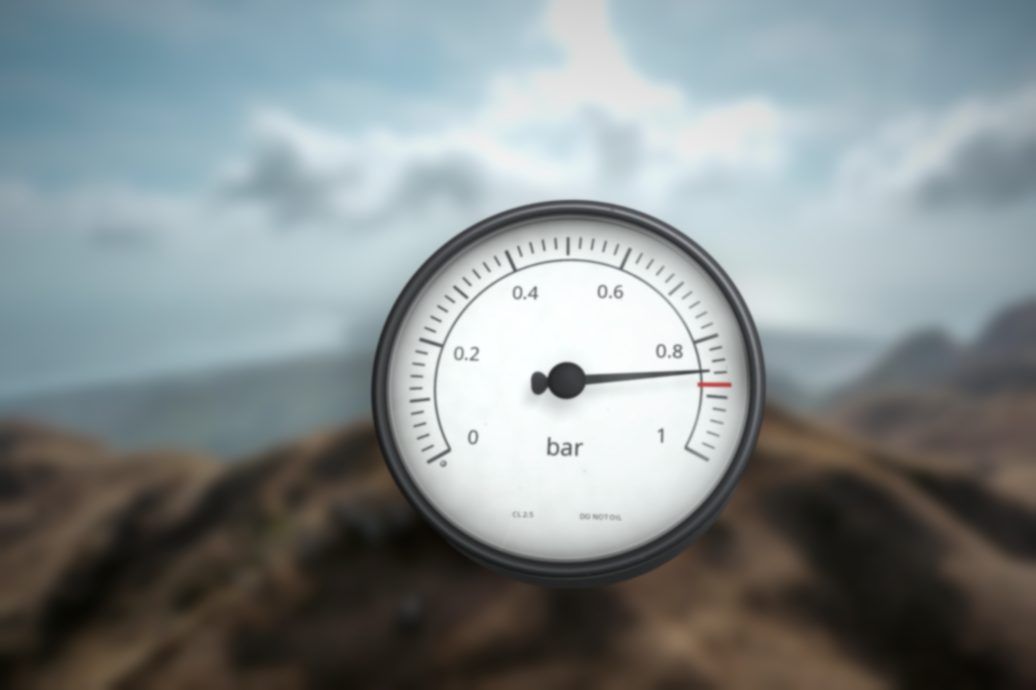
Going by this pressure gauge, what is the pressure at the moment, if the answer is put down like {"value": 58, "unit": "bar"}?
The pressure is {"value": 0.86, "unit": "bar"}
